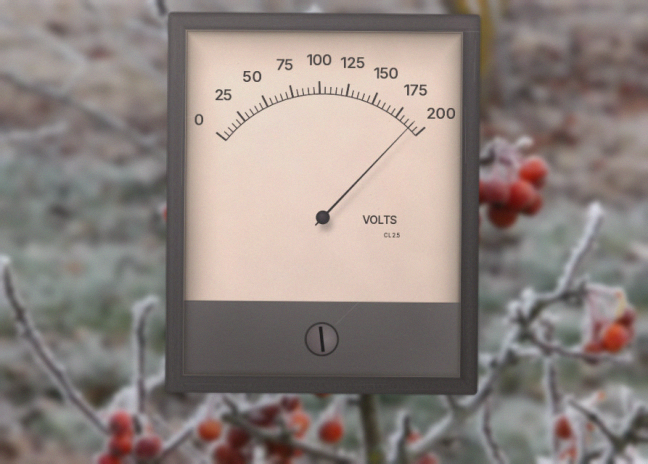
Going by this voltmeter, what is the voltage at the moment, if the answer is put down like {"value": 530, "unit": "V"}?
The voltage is {"value": 190, "unit": "V"}
